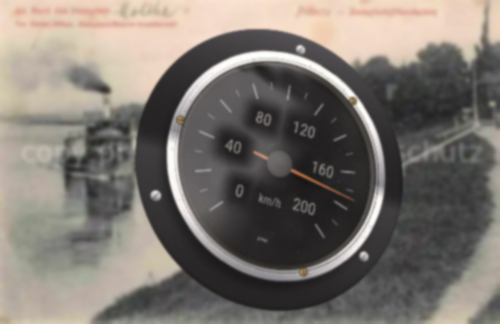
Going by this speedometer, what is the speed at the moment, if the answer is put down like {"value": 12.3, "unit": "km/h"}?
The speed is {"value": 175, "unit": "km/h"}
